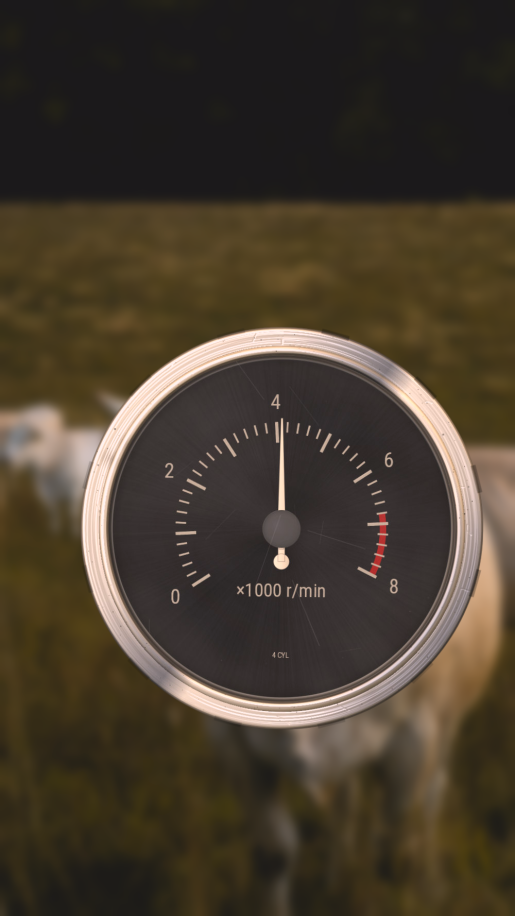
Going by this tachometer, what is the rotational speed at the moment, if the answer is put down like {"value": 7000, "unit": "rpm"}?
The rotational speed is {"value": 4100, "unit": "rpm"}
